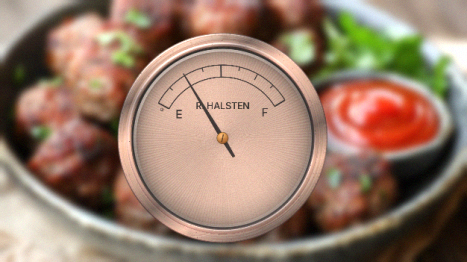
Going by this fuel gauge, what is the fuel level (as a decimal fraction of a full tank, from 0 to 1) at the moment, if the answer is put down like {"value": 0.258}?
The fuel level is {"value": 0.25}
